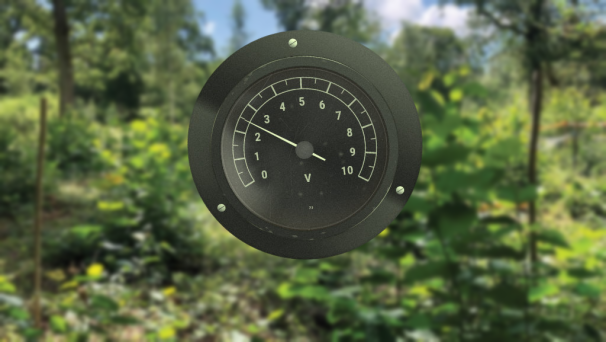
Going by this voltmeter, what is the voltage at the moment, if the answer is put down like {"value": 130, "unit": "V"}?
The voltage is {"value": 2.5, "unit": "V"}
